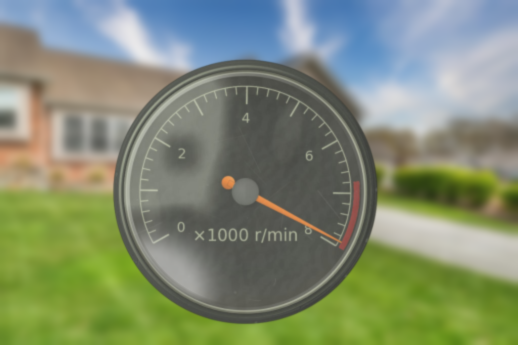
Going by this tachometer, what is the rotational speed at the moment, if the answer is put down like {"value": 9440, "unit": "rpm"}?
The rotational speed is {"value": 7900, "unit": "rpm"}
